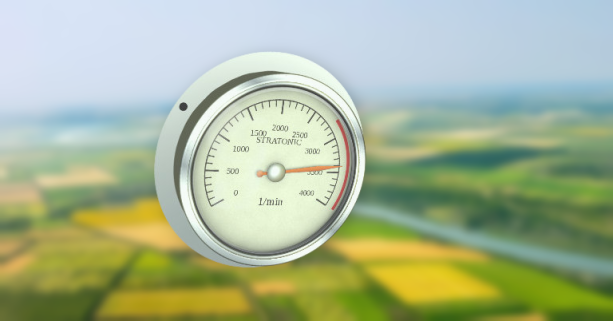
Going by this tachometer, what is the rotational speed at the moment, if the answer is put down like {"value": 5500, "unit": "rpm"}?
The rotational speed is {"value": 3400, "unit": "rpm"}
